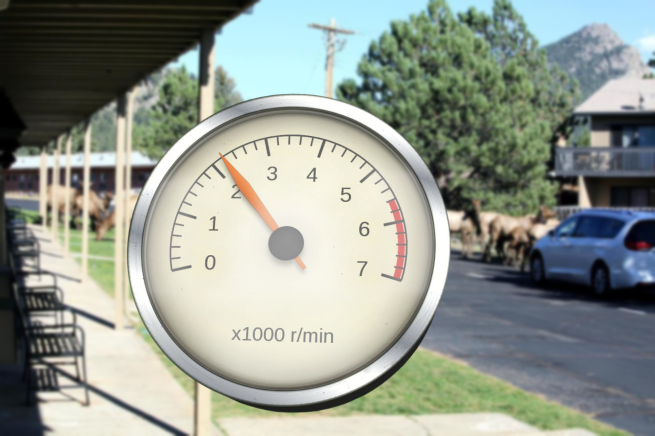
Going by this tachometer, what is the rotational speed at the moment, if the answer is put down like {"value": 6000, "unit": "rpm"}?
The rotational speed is {"value": 2200, "unit": "rpm"}
